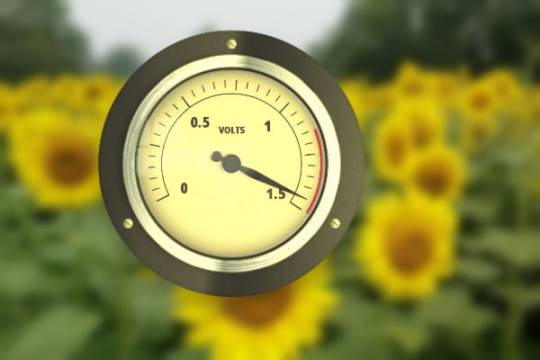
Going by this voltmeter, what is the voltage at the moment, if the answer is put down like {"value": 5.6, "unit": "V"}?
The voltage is {"value": 1.45, "unit": "V"}
